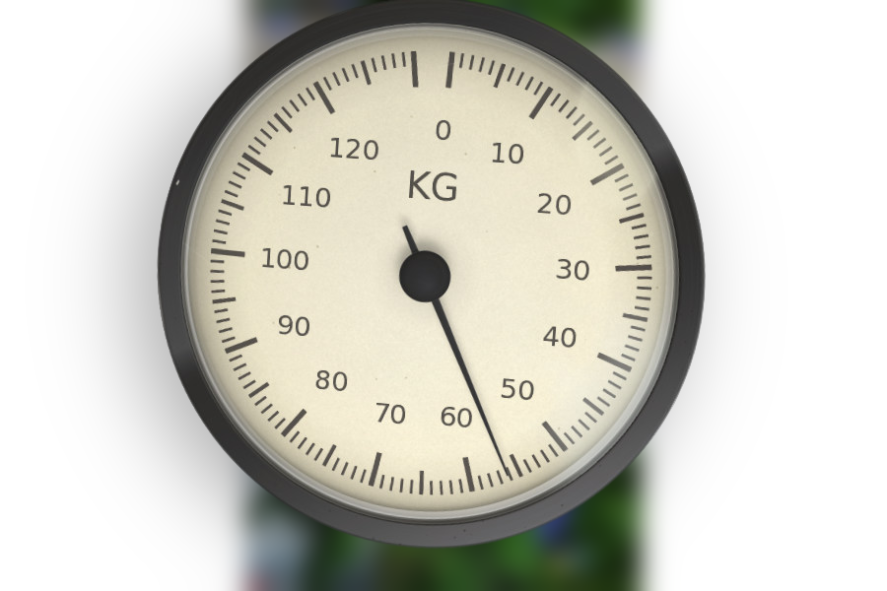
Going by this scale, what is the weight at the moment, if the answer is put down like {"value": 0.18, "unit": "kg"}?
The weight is {"value": 56, "unit": "kg"}
